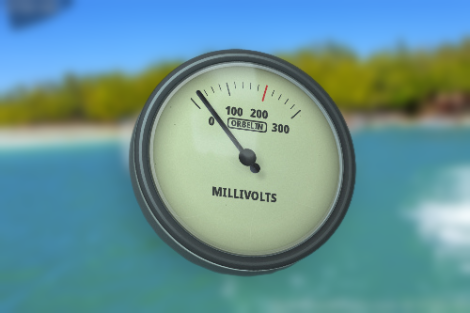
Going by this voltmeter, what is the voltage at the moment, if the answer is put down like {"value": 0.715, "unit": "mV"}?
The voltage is {"value": 20, "unit": "mV"}
